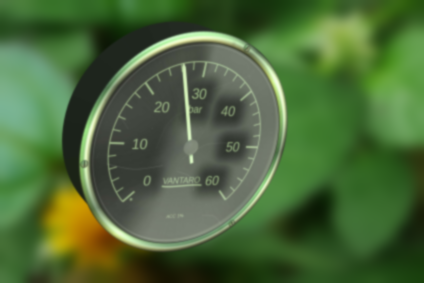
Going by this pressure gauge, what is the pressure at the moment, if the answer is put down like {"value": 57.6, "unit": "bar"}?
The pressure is {"value": 26, "unit": "bar"}
